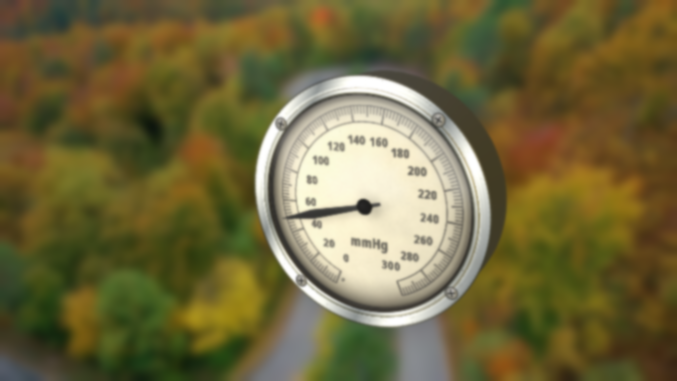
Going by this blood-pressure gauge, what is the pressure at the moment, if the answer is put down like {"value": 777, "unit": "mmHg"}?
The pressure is {"value": 50, "unit": "mmHg"}
